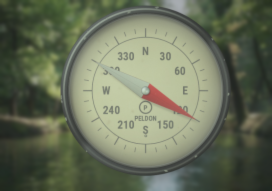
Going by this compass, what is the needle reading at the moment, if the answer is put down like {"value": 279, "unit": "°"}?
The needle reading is {"value": 120, "unit": "°"}
